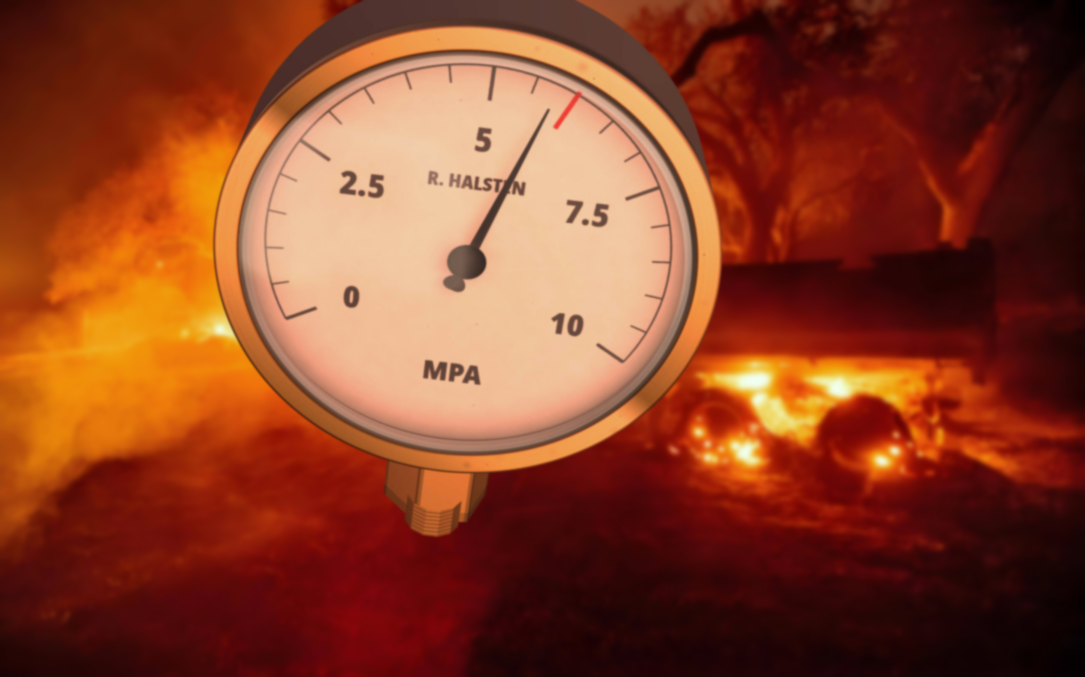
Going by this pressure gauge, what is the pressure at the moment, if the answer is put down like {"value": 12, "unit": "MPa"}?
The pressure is {"value": 5.75, "unit": "MPa"}
